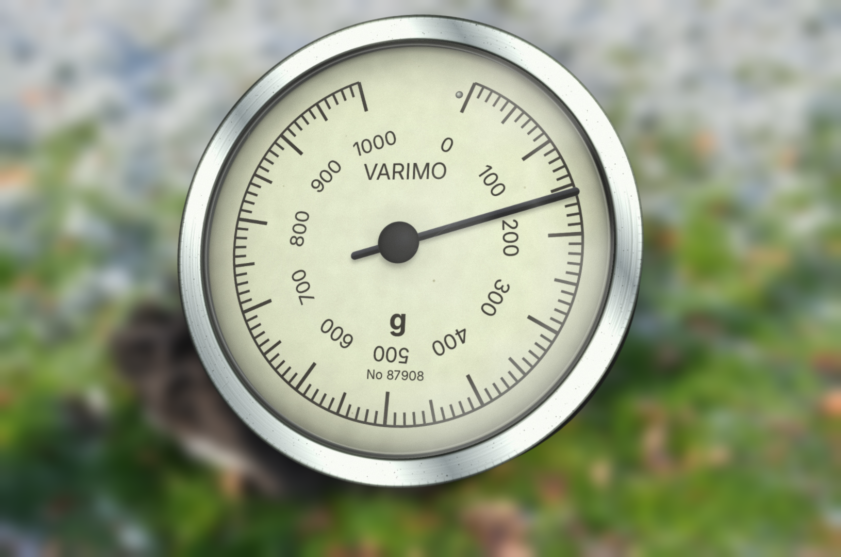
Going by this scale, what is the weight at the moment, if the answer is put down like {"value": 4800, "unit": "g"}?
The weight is {"value": 160, "unit": "g"}
